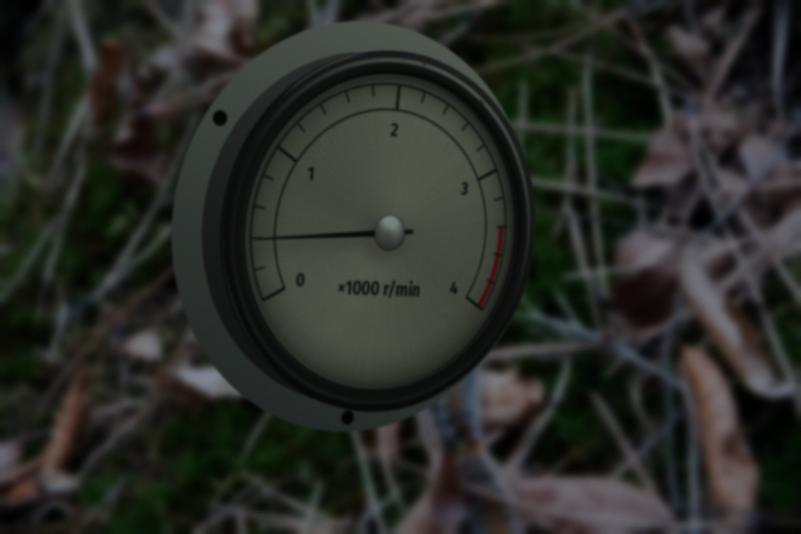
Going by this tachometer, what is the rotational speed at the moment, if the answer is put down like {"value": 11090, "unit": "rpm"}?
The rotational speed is {"value": 400, "unit": "rpm"}
